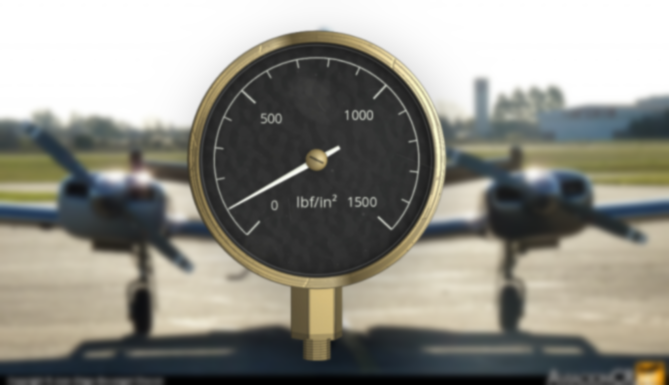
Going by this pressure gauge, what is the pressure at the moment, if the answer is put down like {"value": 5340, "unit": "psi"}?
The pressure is {"value": 100, "unit": "psi"}
